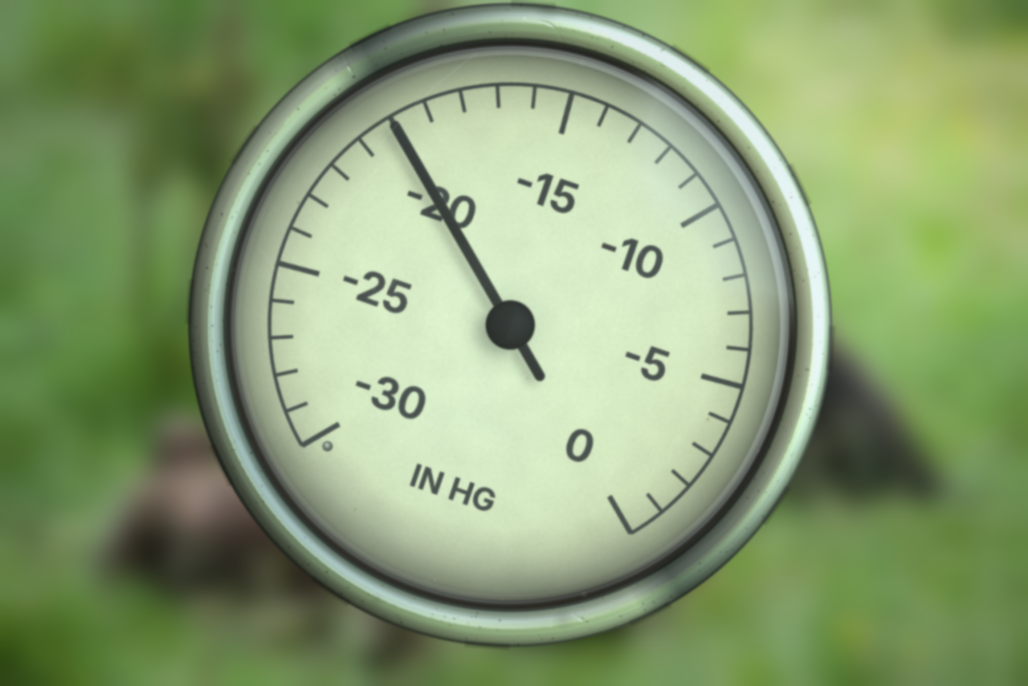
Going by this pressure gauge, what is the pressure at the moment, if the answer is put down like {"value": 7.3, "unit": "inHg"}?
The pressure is {"value": -20, "unit": "inHg"}
